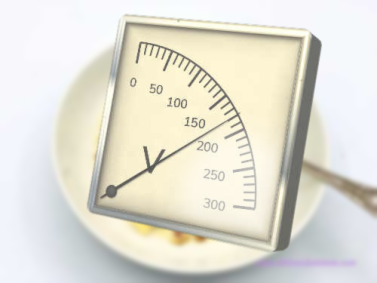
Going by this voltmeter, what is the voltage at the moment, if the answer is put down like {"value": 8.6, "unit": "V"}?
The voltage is {"value": 180, "unit": "V"}
